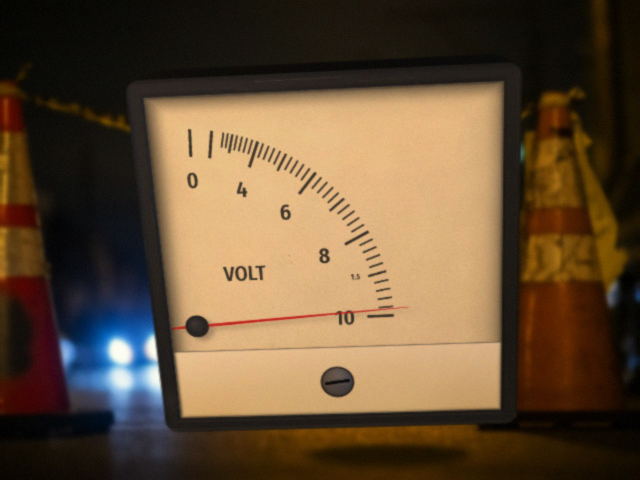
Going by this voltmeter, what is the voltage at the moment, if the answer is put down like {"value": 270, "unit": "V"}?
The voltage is {"value": 9.8, "unit": "V"}
